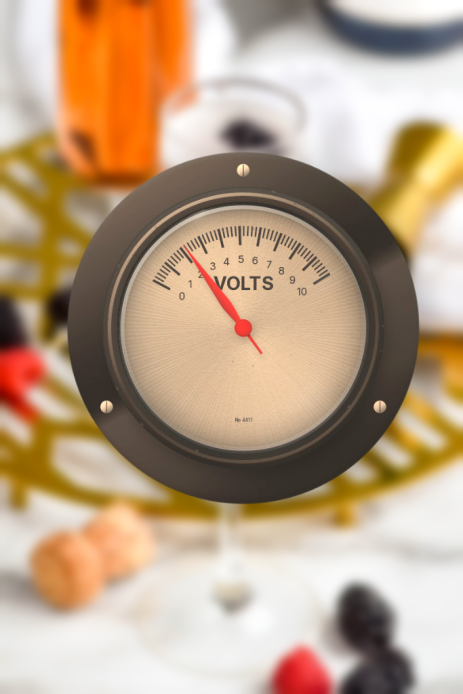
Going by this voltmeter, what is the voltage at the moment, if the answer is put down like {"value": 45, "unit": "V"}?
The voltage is {"value": 2.2, "unit": "V"}
